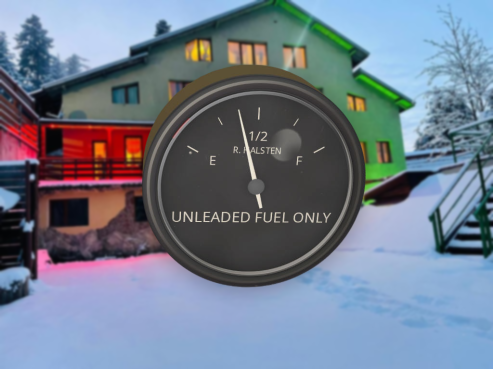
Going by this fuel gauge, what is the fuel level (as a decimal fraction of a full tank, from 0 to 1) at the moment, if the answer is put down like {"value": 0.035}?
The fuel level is {"value": 0.375}
